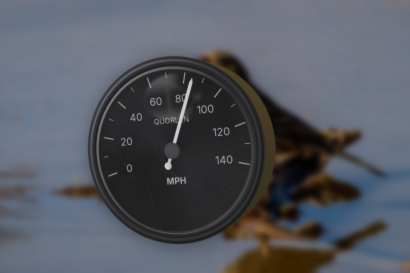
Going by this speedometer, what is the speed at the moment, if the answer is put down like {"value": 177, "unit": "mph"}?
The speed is {"value": 85, "unit": "mph"}
